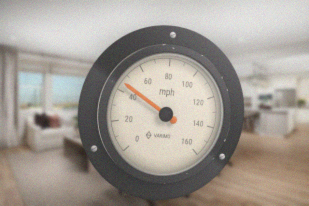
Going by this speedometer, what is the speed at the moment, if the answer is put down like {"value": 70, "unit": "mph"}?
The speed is {"value": 45, "unit": "mph"}
